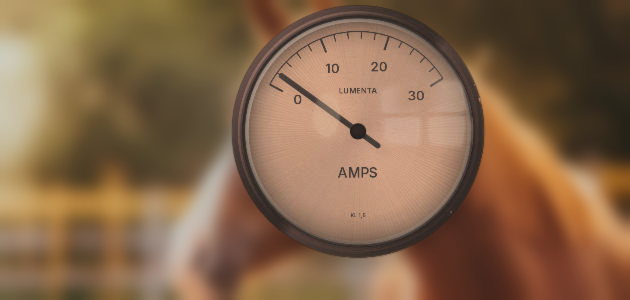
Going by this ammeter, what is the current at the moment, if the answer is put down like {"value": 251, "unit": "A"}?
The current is {"value": 2, "unit": "A"}
